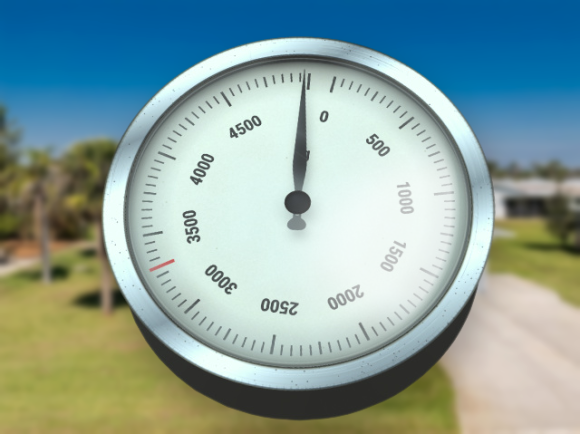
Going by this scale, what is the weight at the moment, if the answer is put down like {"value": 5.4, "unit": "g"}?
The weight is {"value": 4975, "unit": "g"}
